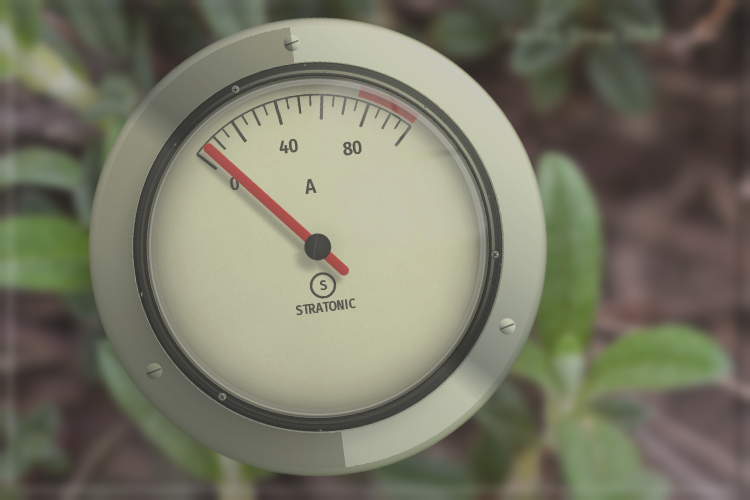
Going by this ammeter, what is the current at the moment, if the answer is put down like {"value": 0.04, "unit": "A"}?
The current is {"value": 5, "unit": "A"}
